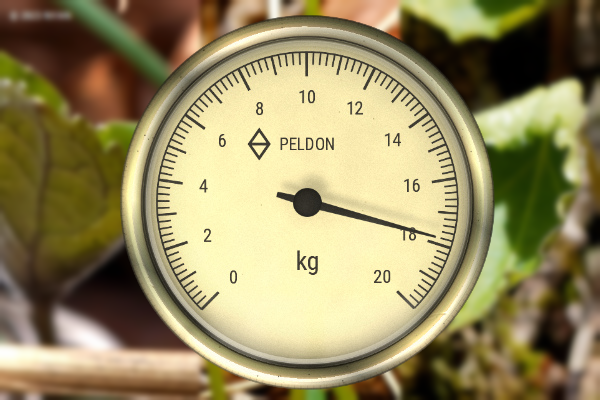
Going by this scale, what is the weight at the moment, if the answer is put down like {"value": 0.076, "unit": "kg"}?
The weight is {"value": 17.8, "unit": "kg"}
